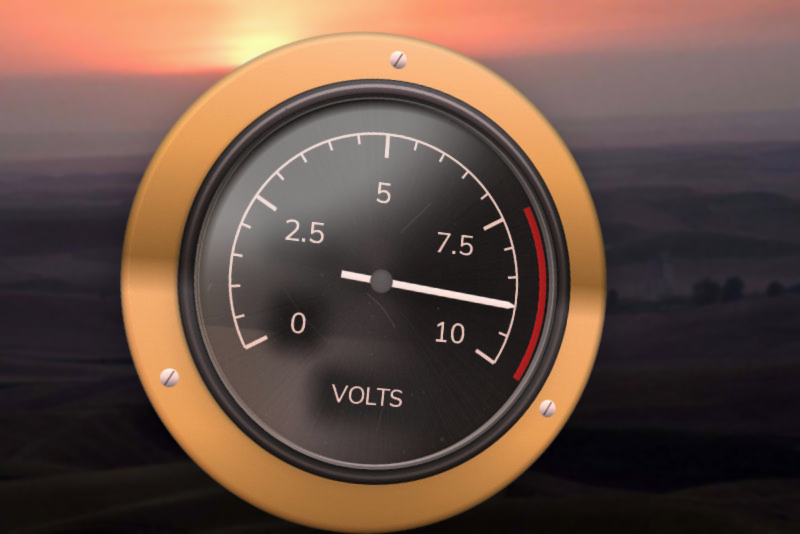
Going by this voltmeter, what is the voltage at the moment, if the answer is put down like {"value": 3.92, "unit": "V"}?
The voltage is {"value": 9, "unit": "V"}
